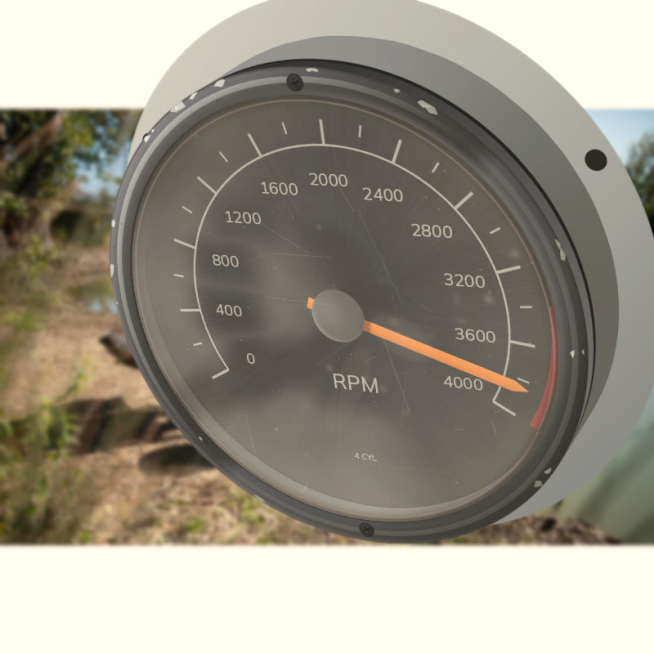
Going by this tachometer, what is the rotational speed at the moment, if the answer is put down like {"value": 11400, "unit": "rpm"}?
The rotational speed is {"value": 3800, "unit": "rpm"}
